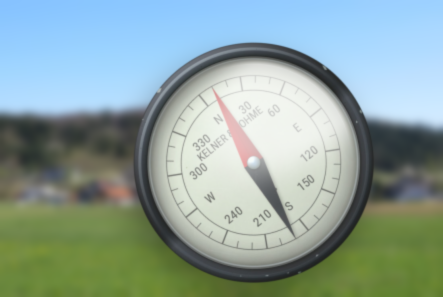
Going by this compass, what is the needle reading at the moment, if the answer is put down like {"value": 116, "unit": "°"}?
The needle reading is {"value": 10, "unit": "°"}
